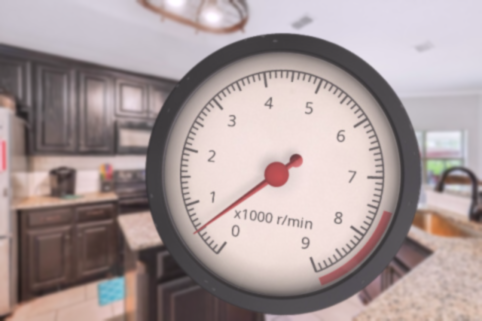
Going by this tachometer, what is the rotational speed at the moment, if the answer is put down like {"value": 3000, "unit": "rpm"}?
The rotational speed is {"value": 500, "unit": "rpm"}
